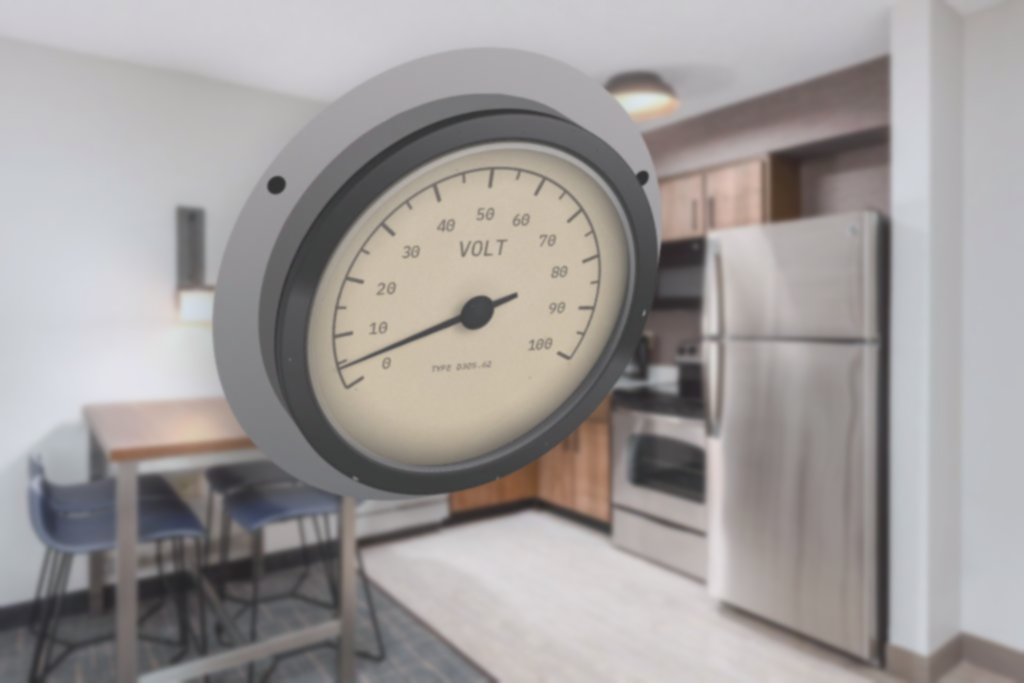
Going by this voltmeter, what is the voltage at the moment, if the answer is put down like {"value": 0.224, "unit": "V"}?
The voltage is {"value": 5, "unit": "V"}
